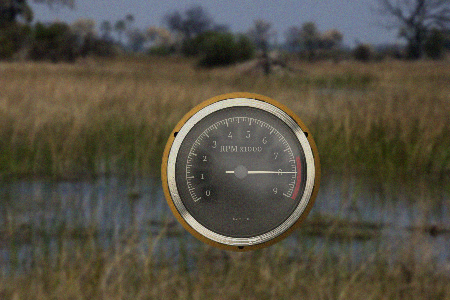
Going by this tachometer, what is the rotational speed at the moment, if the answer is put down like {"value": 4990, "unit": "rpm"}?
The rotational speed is {"value": 8000, "unit": "rpm"}
